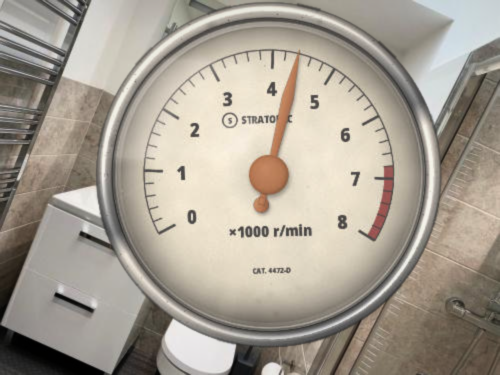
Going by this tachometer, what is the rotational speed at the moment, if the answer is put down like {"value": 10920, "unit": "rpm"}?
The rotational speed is {"value": 4400, "unit": "rpm"}
